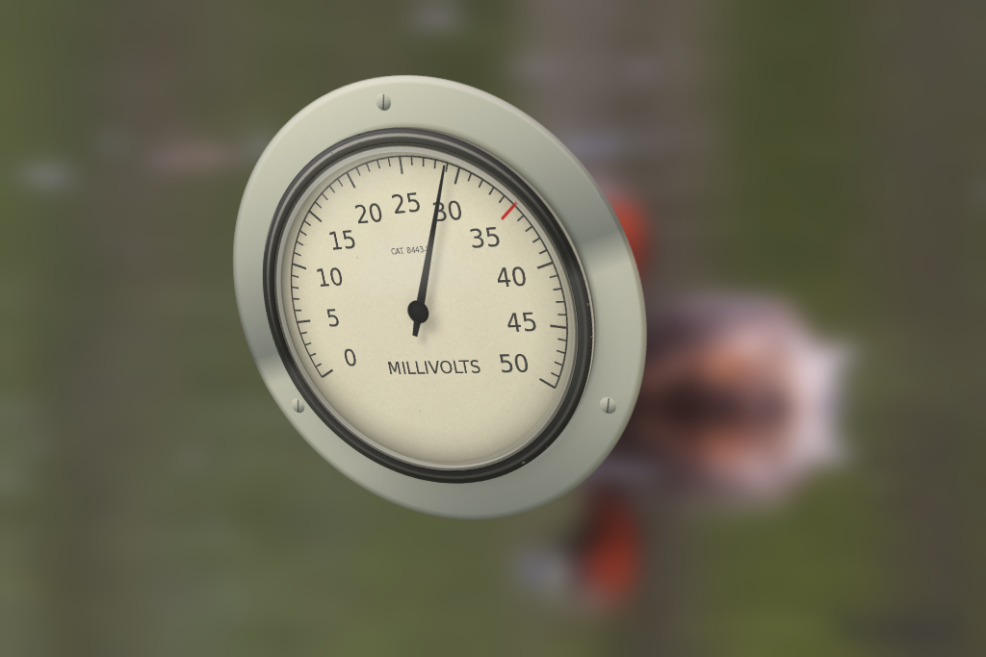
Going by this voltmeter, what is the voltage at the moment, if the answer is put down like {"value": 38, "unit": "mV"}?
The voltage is {"value": 29, "unit": "mV"}
